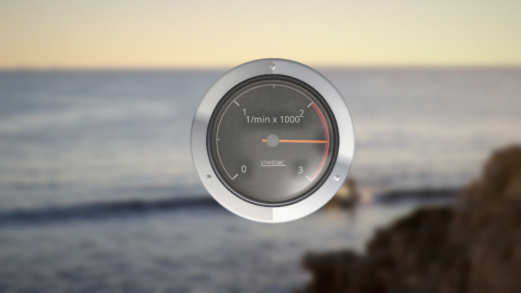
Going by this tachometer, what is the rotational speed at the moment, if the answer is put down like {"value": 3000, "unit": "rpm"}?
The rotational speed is {"value": 2500, "unit": "rpm"}
